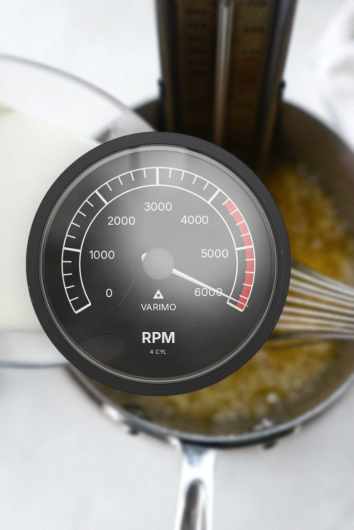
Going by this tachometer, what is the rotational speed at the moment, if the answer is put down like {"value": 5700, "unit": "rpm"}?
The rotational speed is {"value": 5900, "unit": "rpm"}
